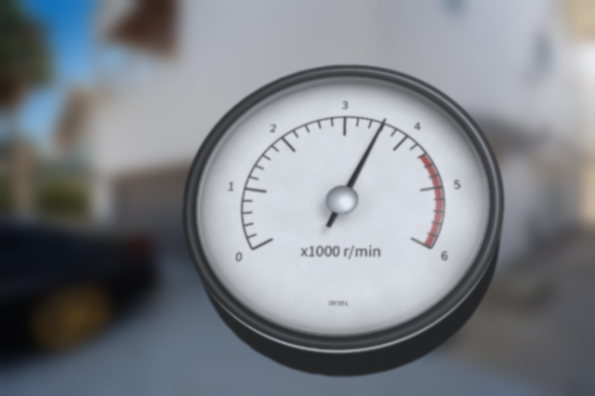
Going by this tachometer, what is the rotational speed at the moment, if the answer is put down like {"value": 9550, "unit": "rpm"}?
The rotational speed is {"value": 3600, "unit": "rpm"}
